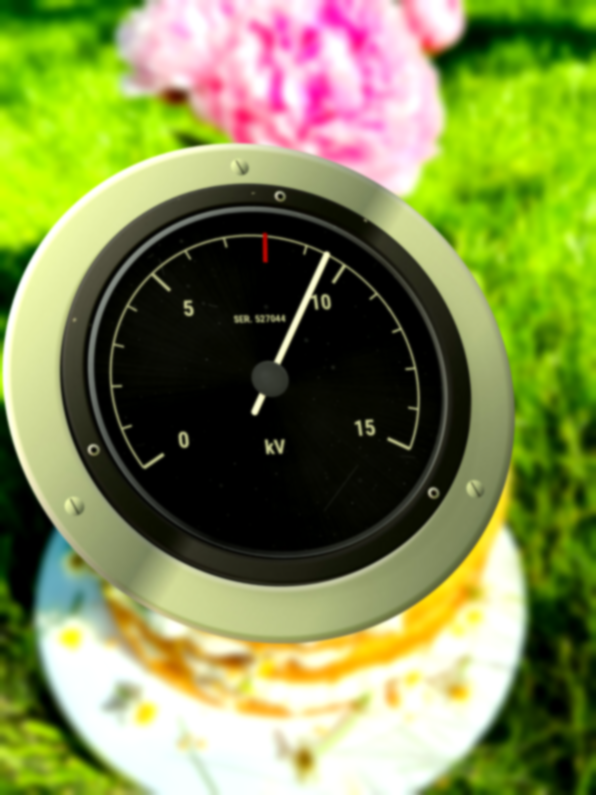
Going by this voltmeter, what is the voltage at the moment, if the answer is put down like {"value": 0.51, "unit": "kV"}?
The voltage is {"value": 9.5, "unit": "kV"}
